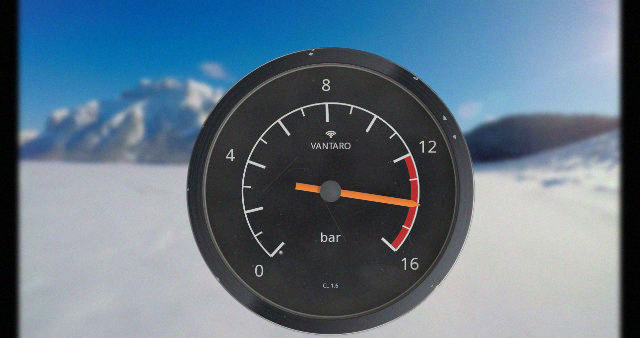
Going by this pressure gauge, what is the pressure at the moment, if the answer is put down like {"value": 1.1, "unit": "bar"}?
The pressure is {"value": 14, "unit": "bar"}
